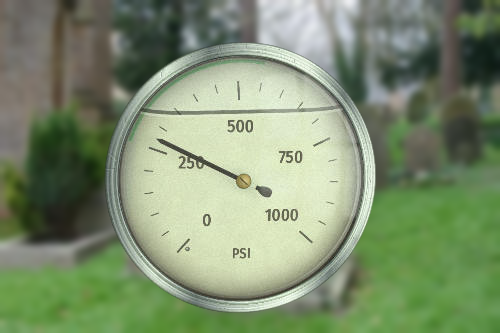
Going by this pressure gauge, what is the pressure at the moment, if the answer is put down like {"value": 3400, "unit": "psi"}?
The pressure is {"value": 275, "unit": "psi"}
